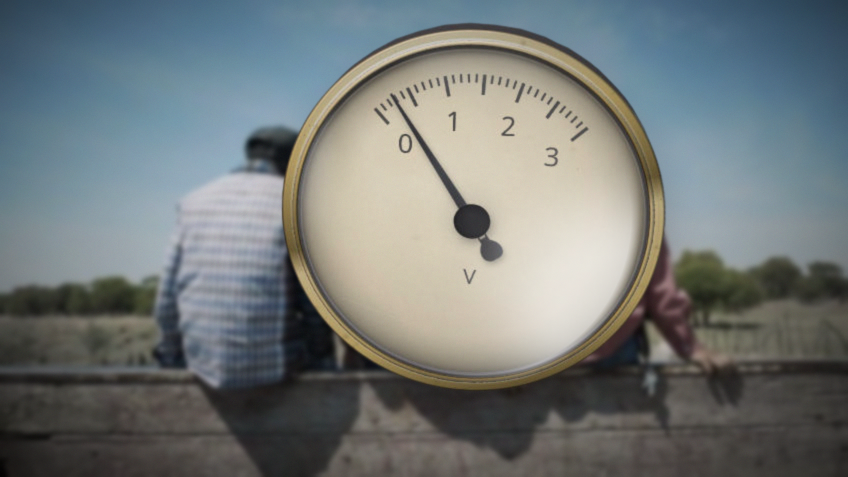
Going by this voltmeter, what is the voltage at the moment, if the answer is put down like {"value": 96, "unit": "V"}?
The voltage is {"value": 0.3, "unit": "V"}
